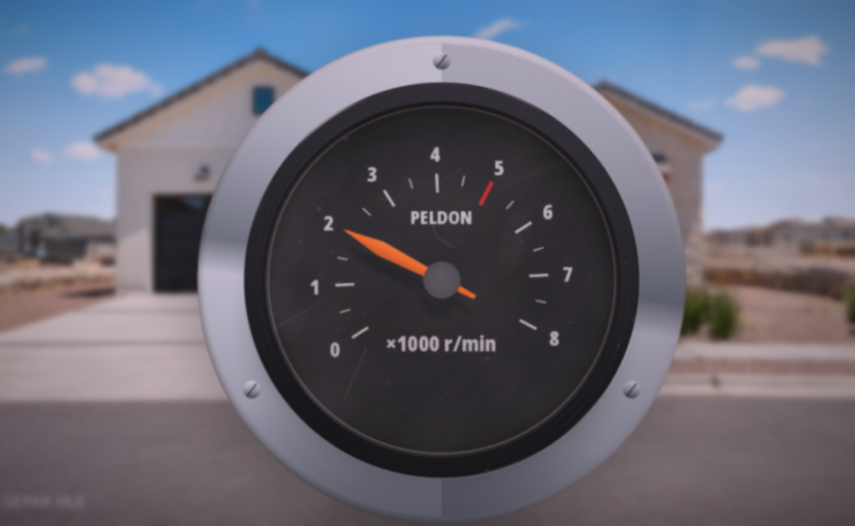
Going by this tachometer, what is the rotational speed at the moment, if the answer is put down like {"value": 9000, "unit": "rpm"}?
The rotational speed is {"value": 2000, "unit": "rpm"}
